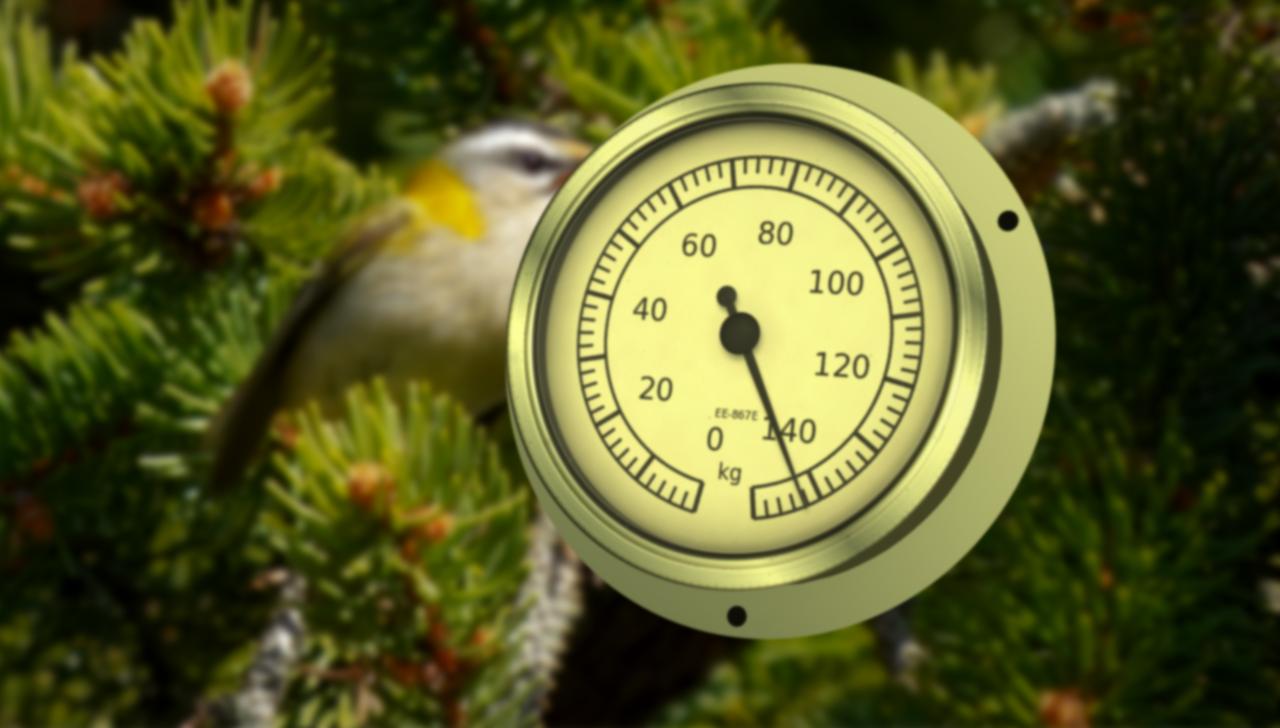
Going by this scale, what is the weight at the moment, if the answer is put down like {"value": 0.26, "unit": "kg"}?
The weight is {"value": 142, "unit": "kg"}
